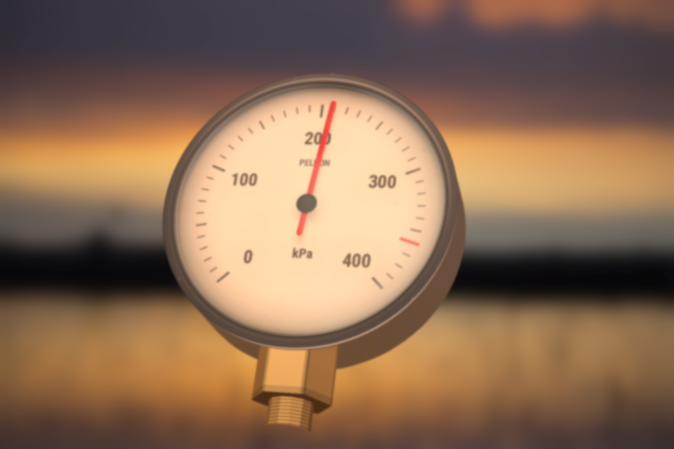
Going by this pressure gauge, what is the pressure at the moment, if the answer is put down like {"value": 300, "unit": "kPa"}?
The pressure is {"value": 210, "unit": "kPa"}
